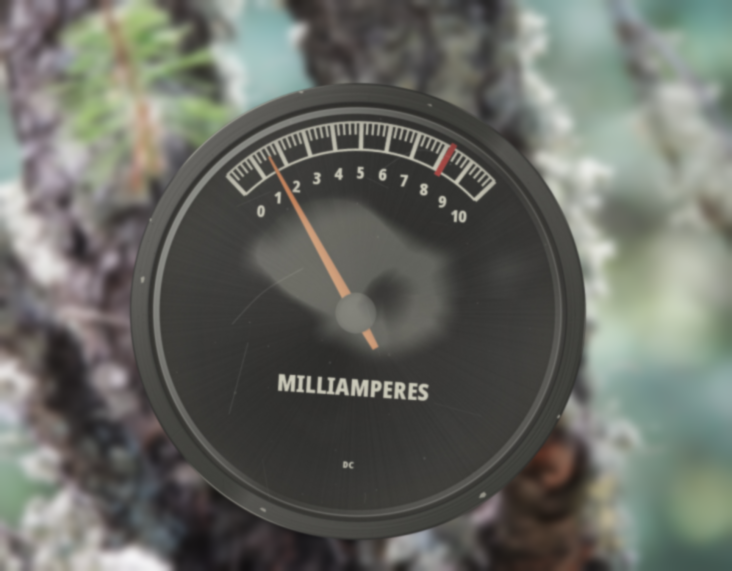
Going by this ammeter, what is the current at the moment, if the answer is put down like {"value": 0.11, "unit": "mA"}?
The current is {"value": 1.6, "unit": "mA"}
